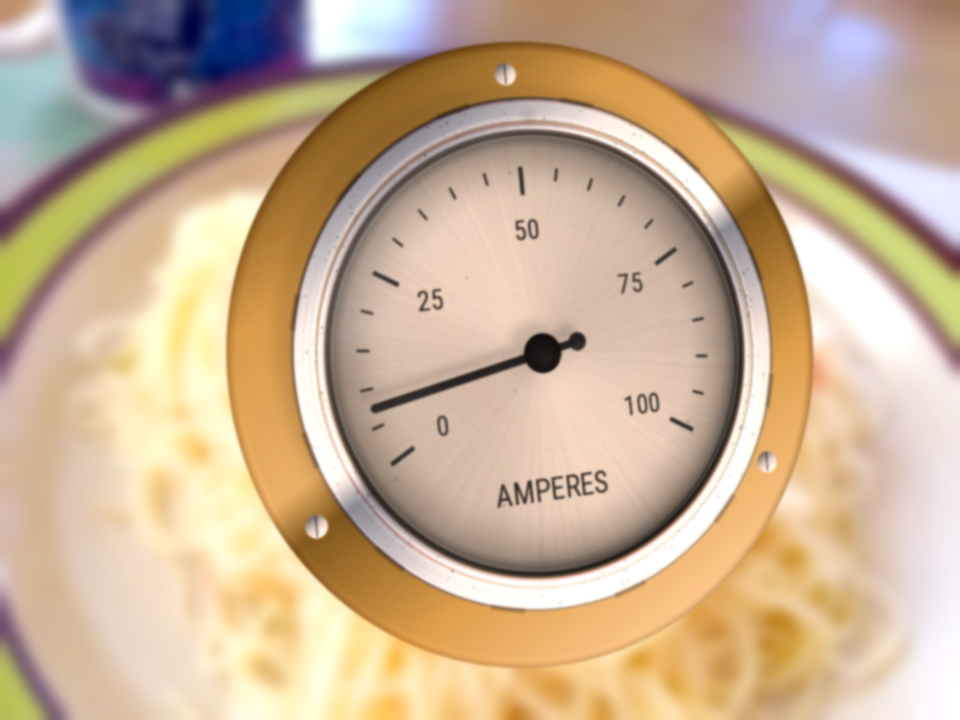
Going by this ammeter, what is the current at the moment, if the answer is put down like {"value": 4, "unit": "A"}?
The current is {"value": 7.5, "unit": "A"}
